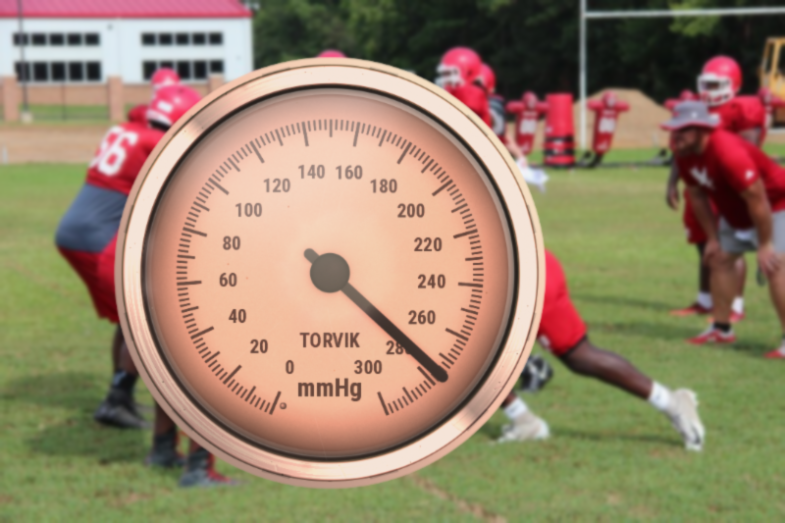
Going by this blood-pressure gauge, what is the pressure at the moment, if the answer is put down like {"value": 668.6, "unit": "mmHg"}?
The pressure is {"value": 276, "unit": "mmHg"}
